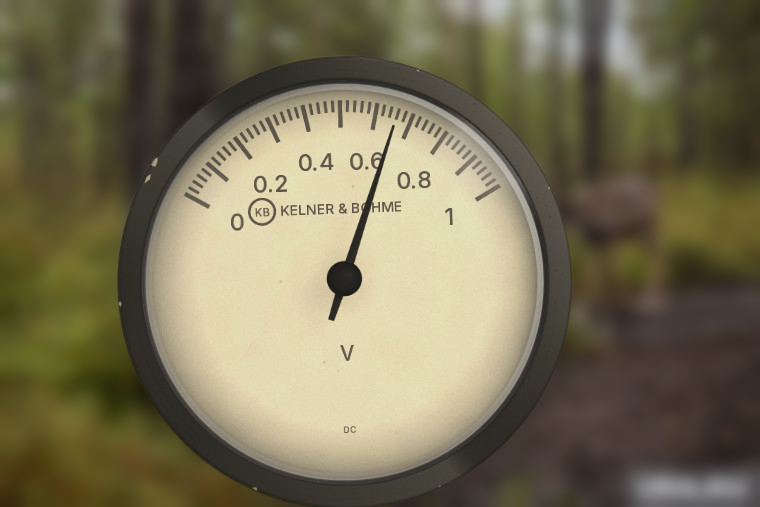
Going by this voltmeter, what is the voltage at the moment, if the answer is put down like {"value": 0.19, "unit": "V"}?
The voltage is {"value": 0.66, "unit": "V"}
